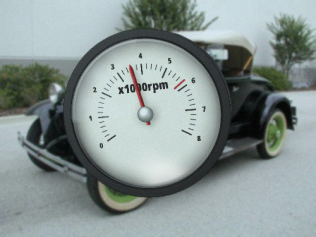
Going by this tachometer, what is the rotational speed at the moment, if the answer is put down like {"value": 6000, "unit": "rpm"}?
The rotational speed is {"value": 3600, "unit": "rpm"}
